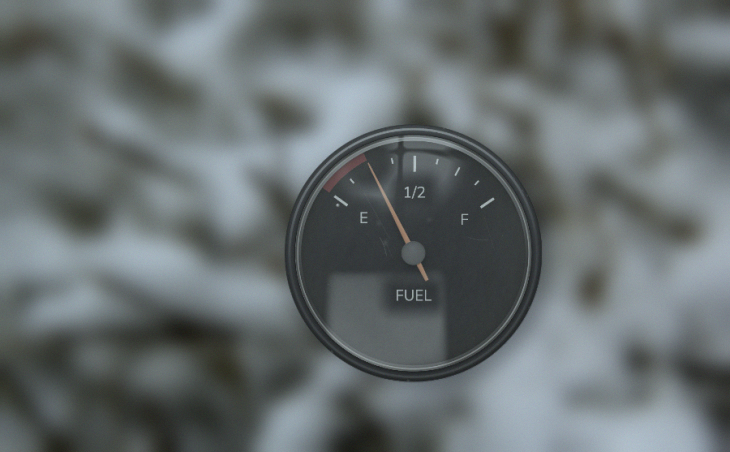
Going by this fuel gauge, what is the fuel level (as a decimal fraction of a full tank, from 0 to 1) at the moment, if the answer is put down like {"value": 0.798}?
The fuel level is {"value": 0.25}
